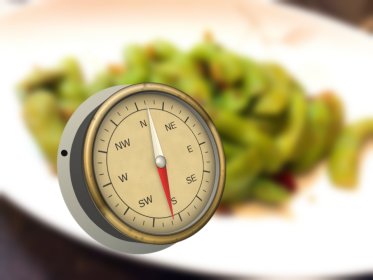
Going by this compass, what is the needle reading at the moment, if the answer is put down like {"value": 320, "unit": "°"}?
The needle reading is {"value": 190, "unit": "°"}
